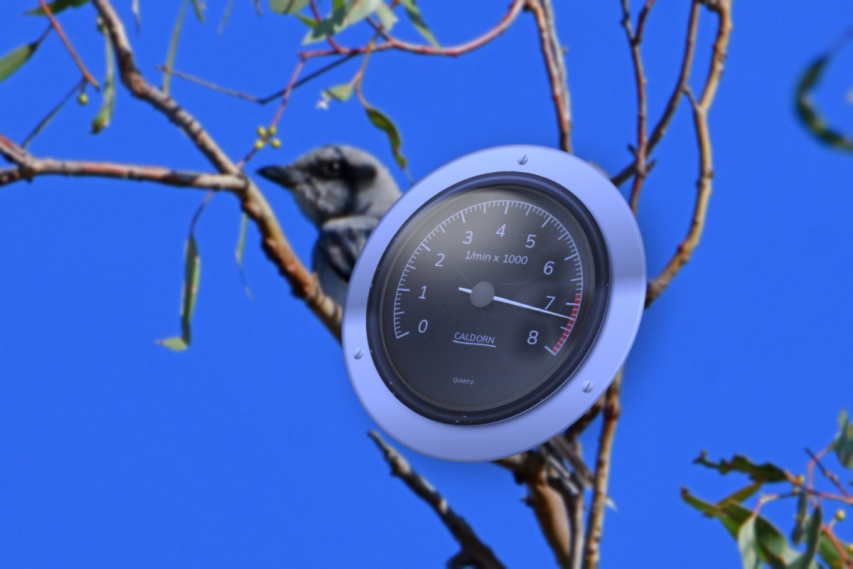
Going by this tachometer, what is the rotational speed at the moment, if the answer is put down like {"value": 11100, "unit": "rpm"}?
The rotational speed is {"value": 7300, "unit": "rpm"}
